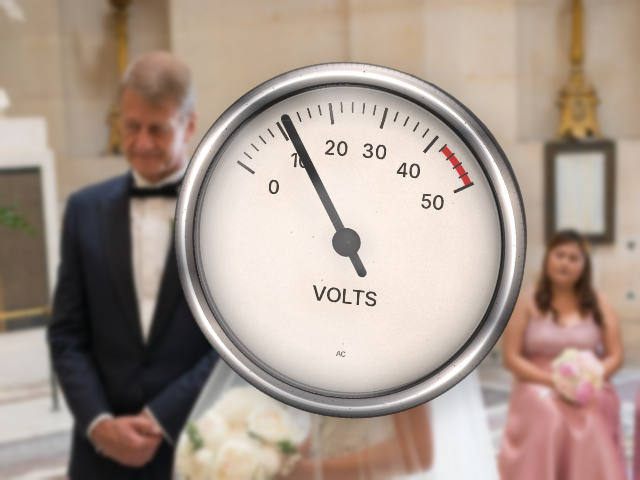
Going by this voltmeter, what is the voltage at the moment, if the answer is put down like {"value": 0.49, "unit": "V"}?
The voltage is {"value": 12, "unit": "V"}
